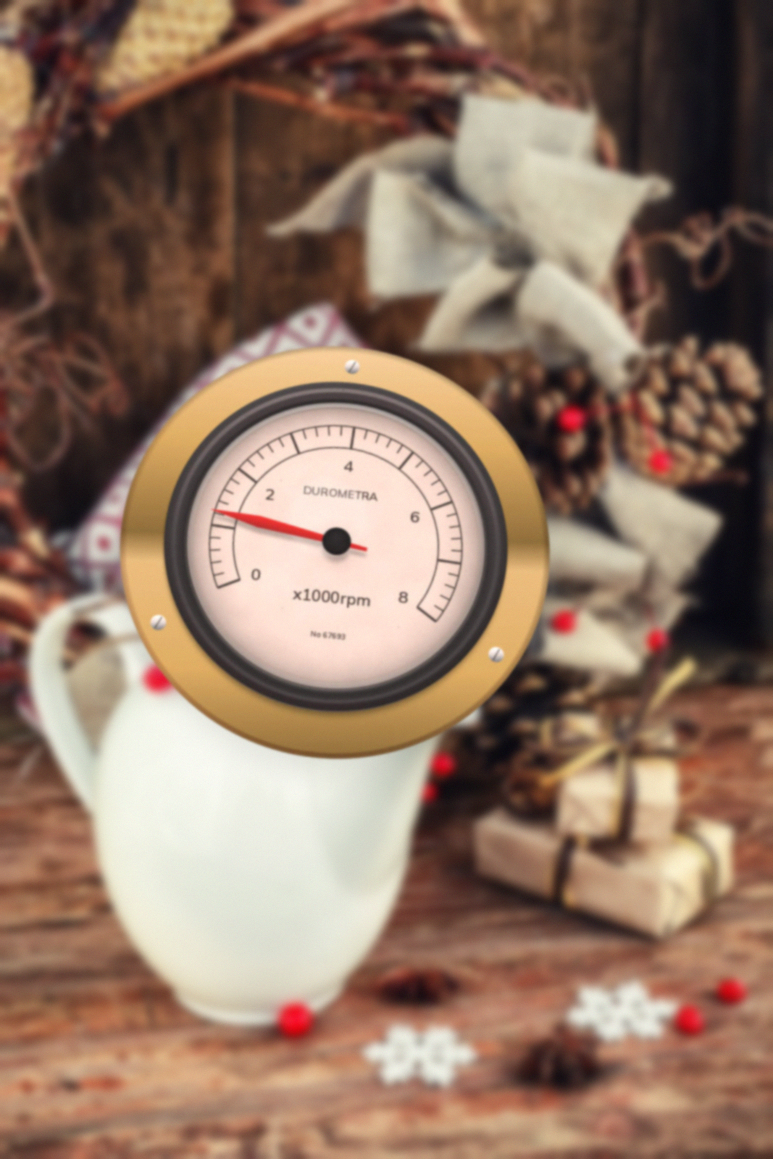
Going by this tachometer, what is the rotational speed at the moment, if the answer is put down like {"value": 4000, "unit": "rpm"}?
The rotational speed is {"value": 1200, "unit": "rpm"}
